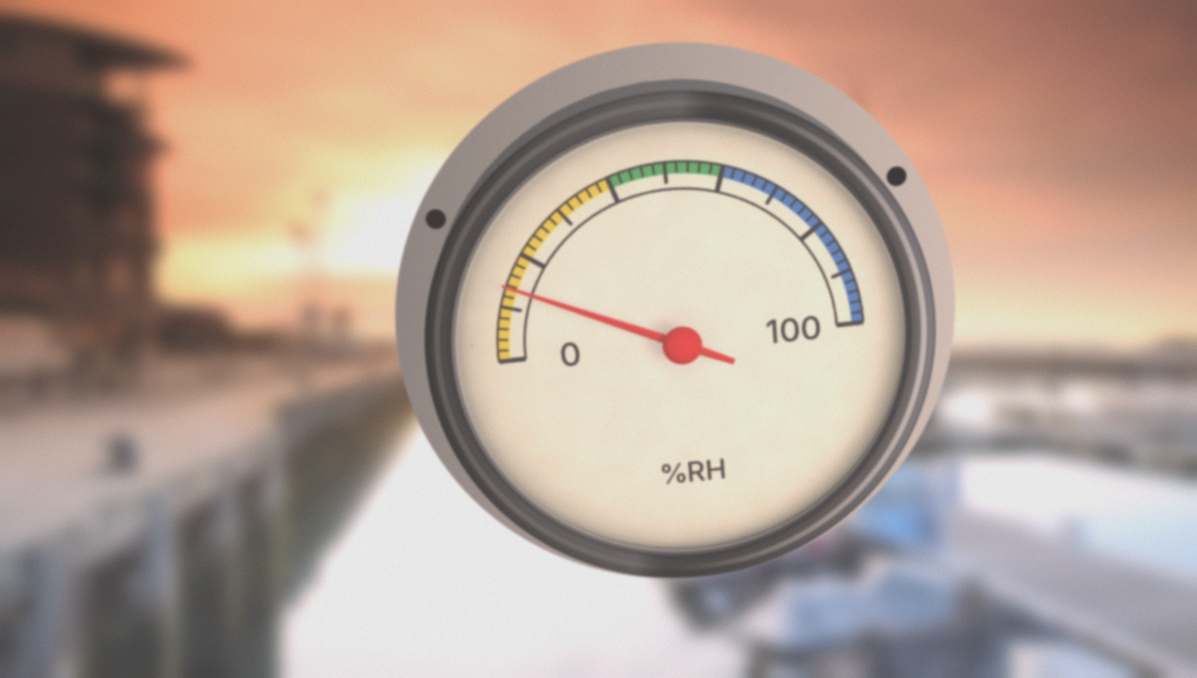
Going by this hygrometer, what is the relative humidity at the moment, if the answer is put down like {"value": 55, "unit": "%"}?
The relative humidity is {"value": 14, "unit": "%"}
